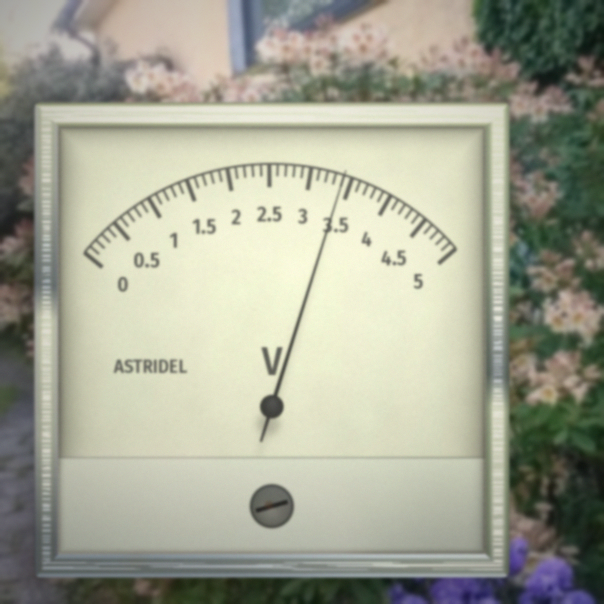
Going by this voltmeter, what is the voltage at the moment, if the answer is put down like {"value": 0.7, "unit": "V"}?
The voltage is {"value": 3.4, "unit": "V"}
